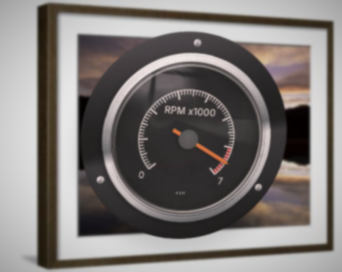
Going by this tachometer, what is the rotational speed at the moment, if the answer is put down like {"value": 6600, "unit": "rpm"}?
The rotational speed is {"value": 6500, "unit": "rpm"}
